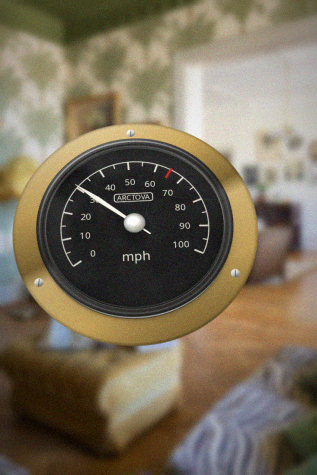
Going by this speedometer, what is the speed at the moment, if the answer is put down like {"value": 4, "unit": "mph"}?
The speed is {"value": 30, "unit": "mph"}
